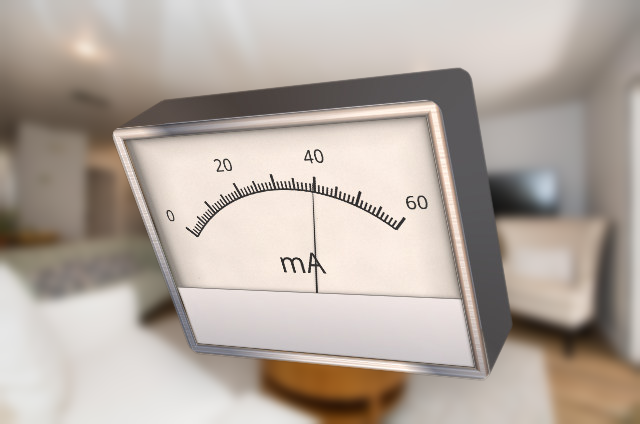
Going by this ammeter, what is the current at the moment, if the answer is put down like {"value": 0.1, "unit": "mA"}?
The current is {"value": 40, "unit": "mA"}
